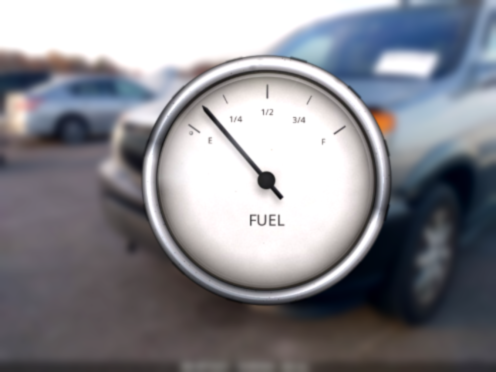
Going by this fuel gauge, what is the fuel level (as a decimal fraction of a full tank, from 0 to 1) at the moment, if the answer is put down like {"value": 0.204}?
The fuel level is {"value": 0.125}
